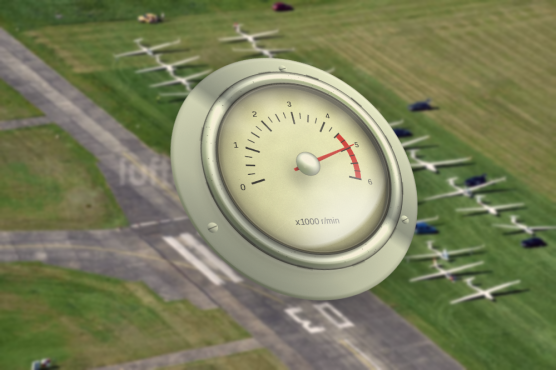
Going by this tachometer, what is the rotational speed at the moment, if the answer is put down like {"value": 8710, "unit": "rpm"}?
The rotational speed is {"value": 5000, "unit": "rpm"}
